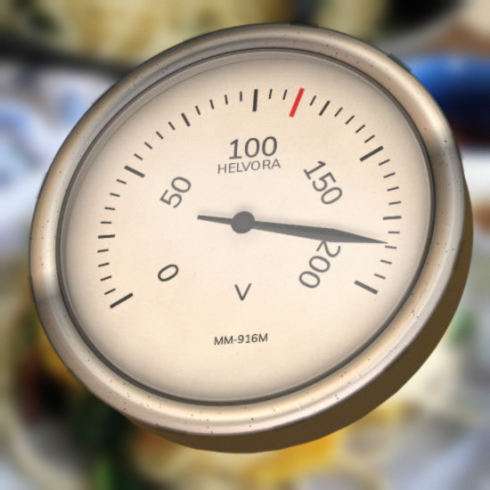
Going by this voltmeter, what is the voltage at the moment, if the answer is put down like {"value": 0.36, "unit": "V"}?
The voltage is {"value": 185, "unit": "V"}
